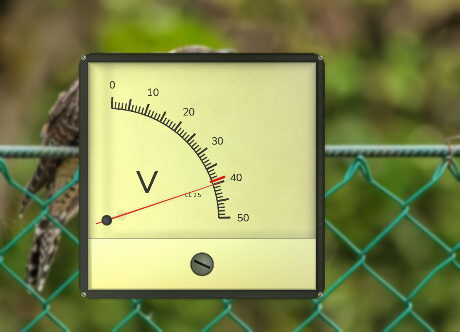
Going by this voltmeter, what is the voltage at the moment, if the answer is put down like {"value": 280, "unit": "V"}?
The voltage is {"value": 40, "unit": "V"}
